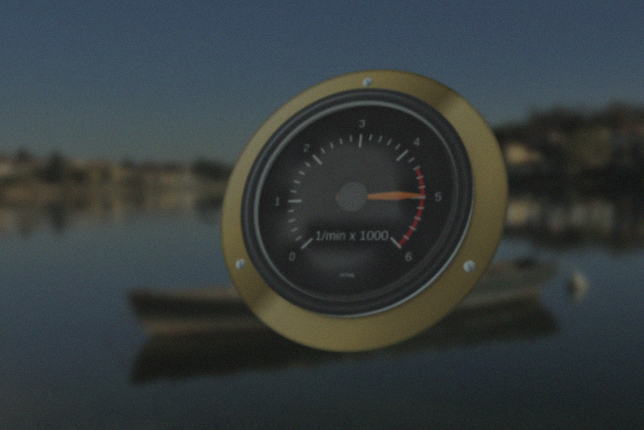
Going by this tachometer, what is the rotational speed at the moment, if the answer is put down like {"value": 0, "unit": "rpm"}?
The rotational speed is {"value": 5000, "unit": "rpm"}
